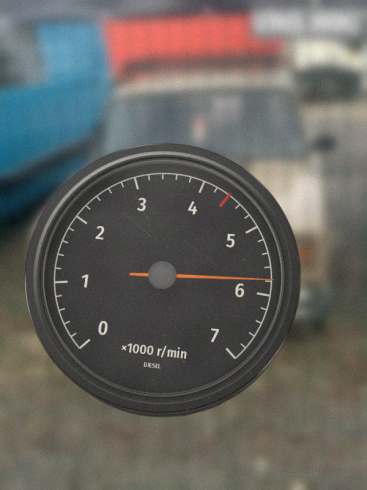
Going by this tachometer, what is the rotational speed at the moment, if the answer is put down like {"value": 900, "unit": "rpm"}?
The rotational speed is {"value": 5800, "unit": "rpm"}
